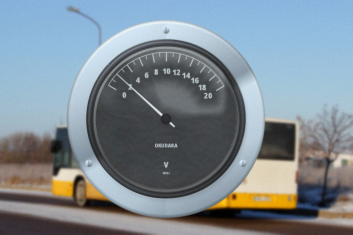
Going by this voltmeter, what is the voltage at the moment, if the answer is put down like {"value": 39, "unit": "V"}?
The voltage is {"value": 2, "unit": "V"}
